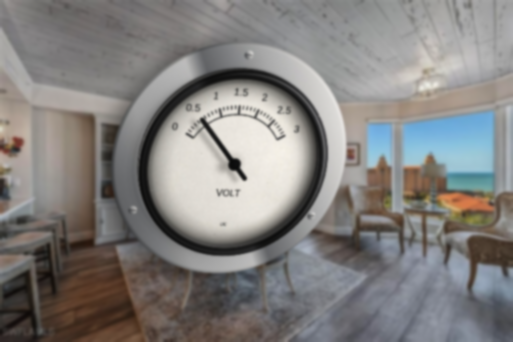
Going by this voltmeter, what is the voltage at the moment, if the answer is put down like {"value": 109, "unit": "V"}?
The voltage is {"value": 0.5, "unit": "V"}
